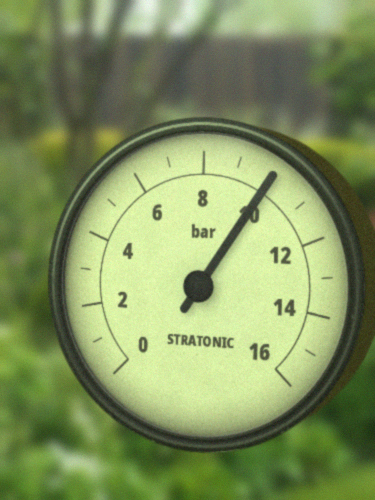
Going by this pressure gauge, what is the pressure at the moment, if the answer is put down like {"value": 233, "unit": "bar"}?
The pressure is {"value": 10, "unit": "bar"}
